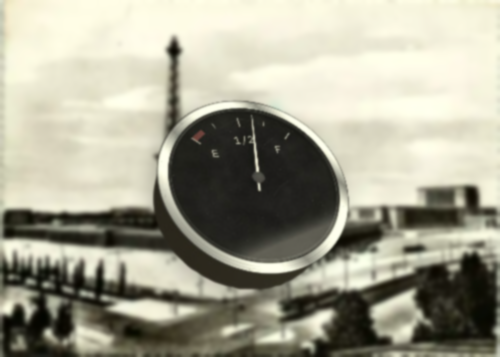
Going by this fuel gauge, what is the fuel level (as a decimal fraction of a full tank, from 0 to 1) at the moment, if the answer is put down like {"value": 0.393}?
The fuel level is {"value": 0.625}
